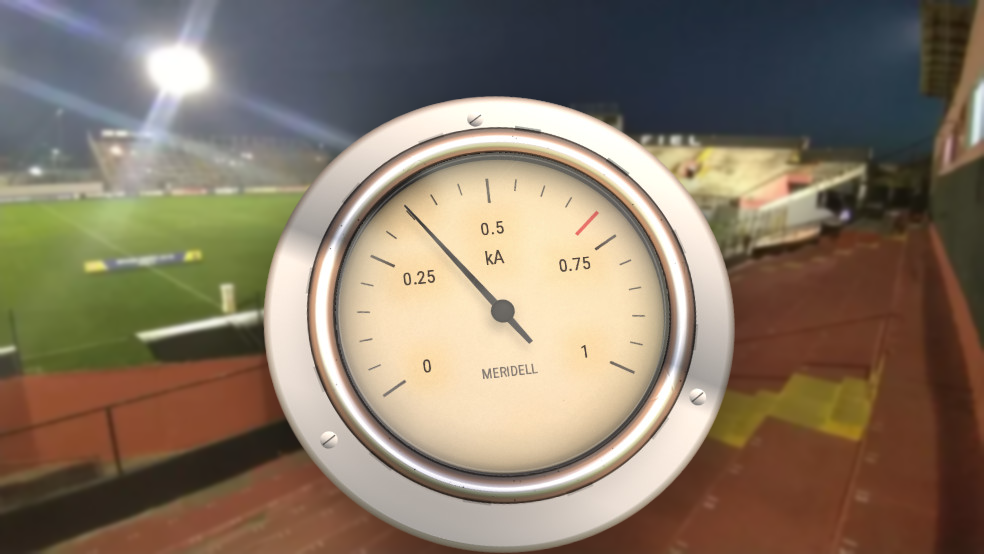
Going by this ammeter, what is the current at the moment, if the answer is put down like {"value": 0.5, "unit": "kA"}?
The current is {"value": 0.35, "unit": "kA"}
